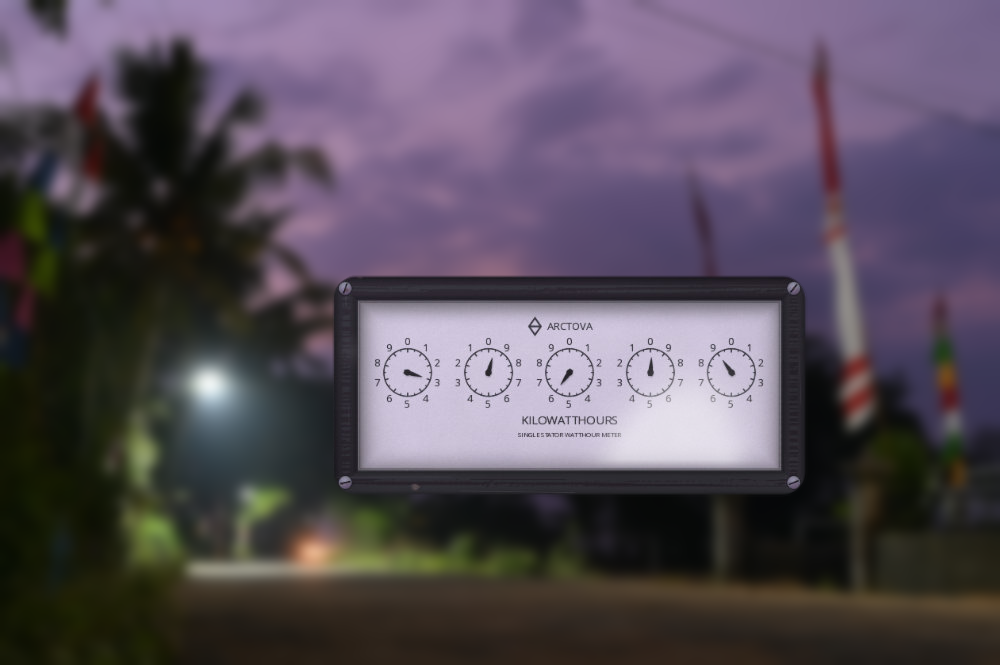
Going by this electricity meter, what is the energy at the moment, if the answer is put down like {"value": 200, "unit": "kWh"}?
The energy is {"value": 29599, "unit": "kWh"}
